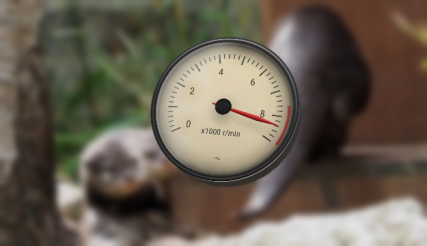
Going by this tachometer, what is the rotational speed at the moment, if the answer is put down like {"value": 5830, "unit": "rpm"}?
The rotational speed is {"value": 8400, "unit": "rpm"}
